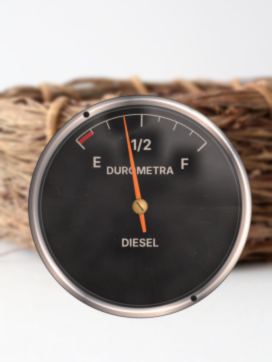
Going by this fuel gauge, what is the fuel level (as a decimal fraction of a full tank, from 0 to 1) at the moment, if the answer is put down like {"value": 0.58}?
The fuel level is {"value": 0.375}
